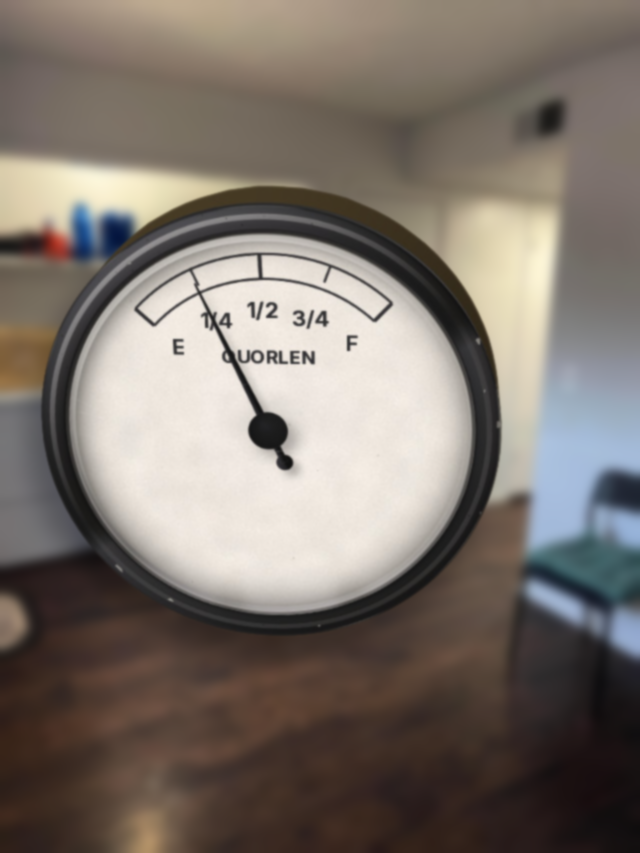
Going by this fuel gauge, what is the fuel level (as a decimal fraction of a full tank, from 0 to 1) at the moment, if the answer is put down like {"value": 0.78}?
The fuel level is {"value": 0.25}
